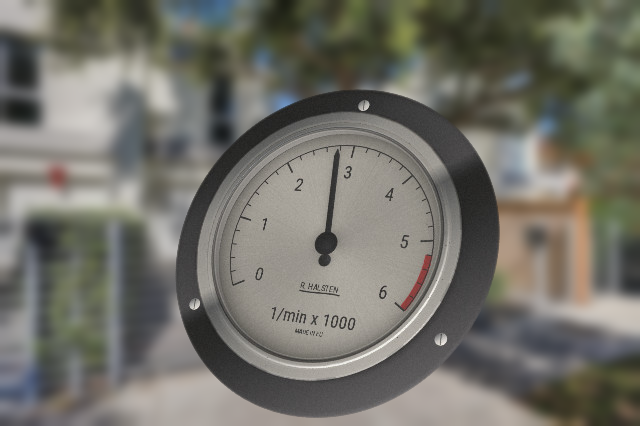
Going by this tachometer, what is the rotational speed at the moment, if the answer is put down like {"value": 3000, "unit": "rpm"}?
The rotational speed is {"value": 2800, "unit": "rpm"}
